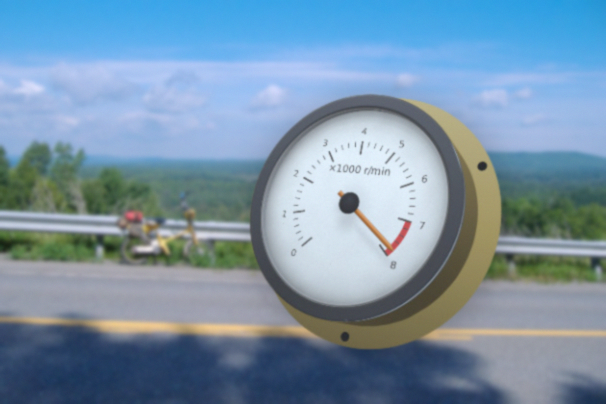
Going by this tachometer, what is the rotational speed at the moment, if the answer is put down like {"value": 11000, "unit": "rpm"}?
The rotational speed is {"value": 7800, "unit": "rpm"}
